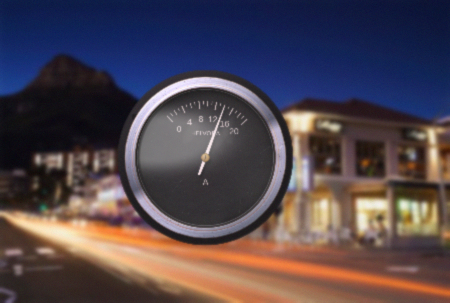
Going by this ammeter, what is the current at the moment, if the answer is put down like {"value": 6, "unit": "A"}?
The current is {"value": 14, "unit": "A"}
